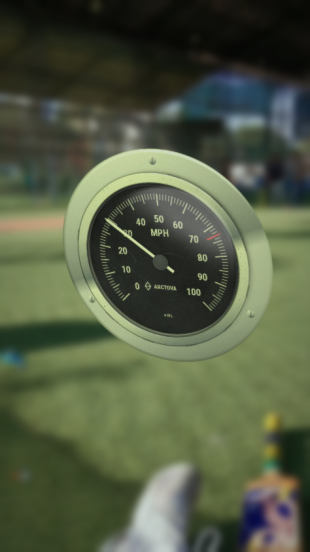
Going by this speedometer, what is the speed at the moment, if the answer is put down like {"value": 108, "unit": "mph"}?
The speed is {"value": 30, "unit": "mph"}
